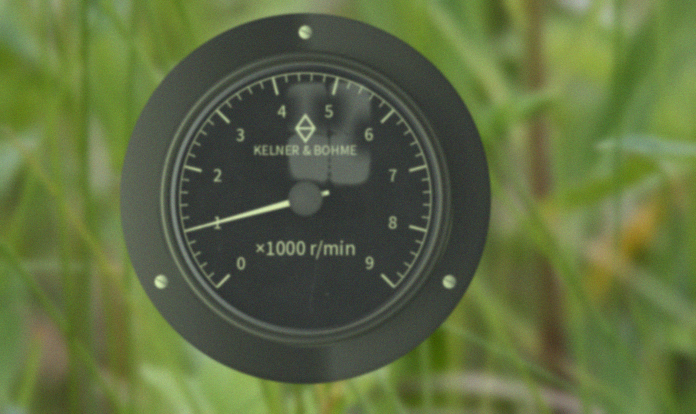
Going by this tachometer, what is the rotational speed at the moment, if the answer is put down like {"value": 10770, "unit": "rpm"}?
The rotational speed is {"value": 1000, "unit": "rpm"}
